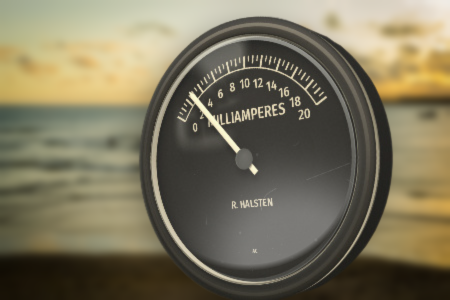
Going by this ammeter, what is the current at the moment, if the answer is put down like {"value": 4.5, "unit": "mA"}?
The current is {"value": 3, "unit": "mA"}
